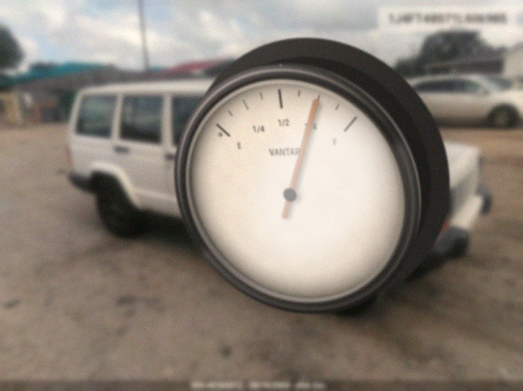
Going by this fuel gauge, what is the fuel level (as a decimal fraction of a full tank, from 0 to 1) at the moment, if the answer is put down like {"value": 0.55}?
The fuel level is {"value": 0.75}
